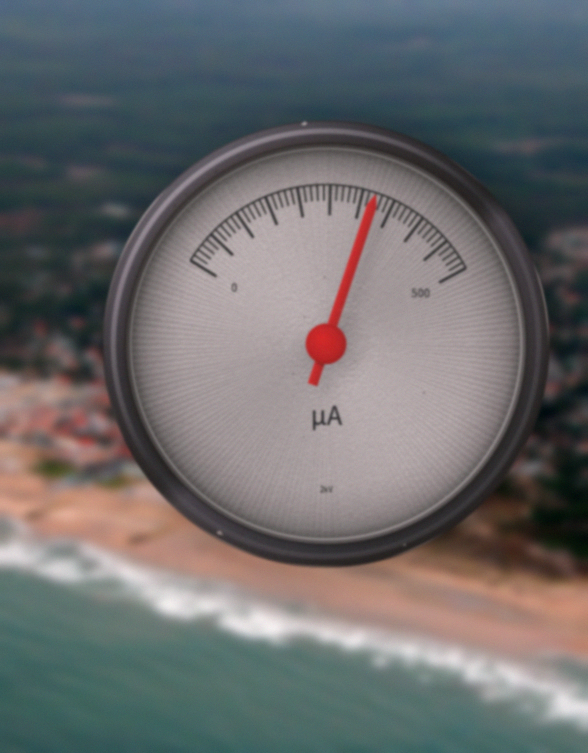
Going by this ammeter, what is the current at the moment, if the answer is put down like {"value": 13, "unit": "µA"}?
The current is {"value": 320, "unit": "µA"}
